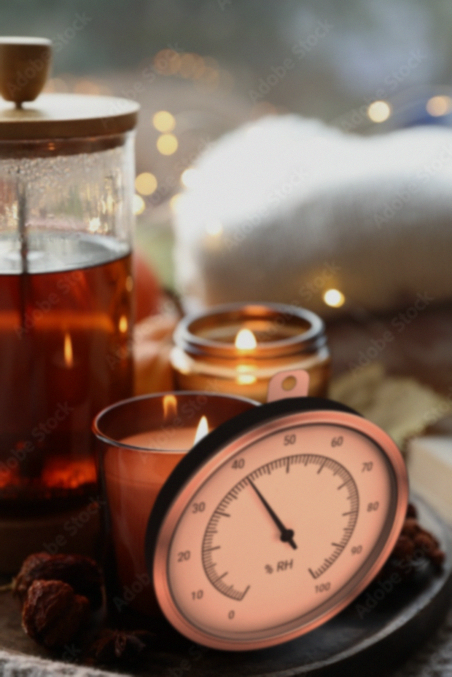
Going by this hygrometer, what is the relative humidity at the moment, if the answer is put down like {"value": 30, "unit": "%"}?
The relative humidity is {"value": 40, "unit": "%"}
